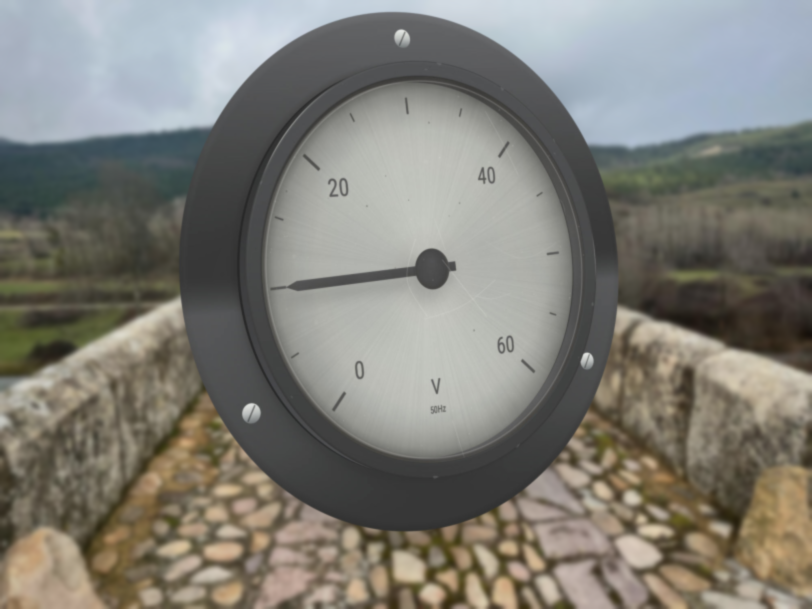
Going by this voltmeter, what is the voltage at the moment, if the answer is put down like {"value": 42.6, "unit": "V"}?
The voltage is {"value": 10, "unit": "V"}
